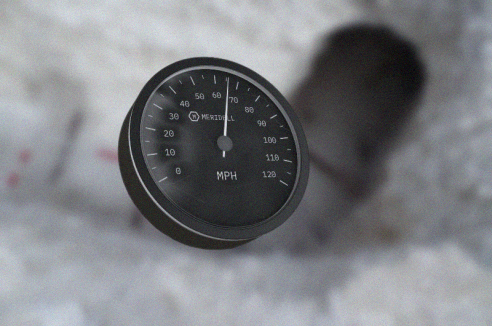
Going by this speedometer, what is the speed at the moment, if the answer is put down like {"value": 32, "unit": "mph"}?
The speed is {"value": 65, "unit": "mph"}
